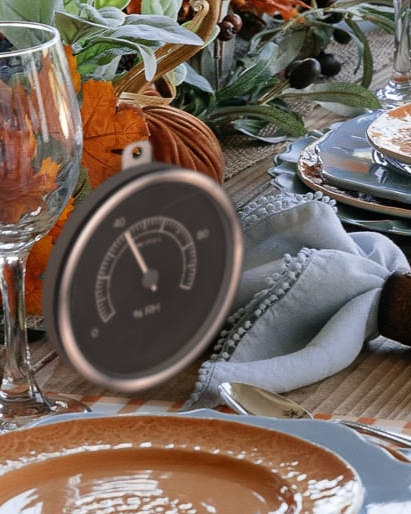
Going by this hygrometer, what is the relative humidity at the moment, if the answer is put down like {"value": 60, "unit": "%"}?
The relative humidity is {"value": 40, "unit": "%"}
